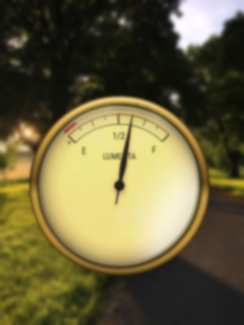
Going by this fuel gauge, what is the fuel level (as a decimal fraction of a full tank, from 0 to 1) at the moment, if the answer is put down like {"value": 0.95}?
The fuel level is {"value": 0.625}
